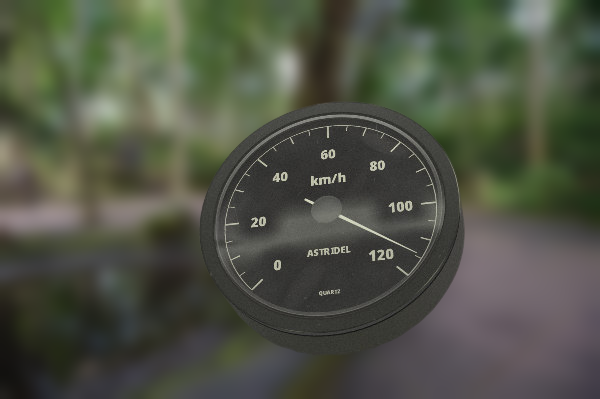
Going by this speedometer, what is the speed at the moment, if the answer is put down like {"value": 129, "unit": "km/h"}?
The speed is {"value": 115, "unit": "km/h"}
